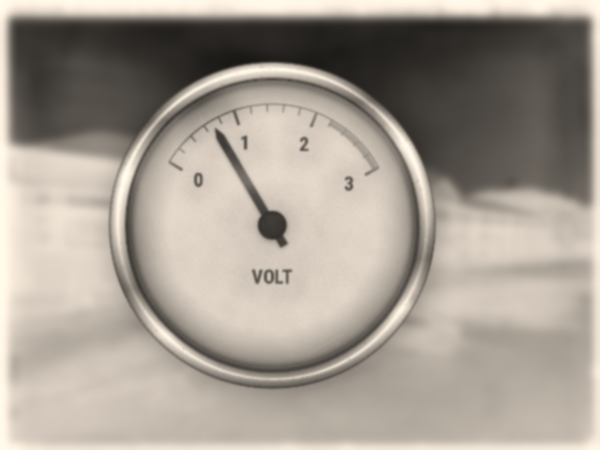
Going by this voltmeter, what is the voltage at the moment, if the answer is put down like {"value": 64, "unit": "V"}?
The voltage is {"value": 0.7, "unit": "V"}
